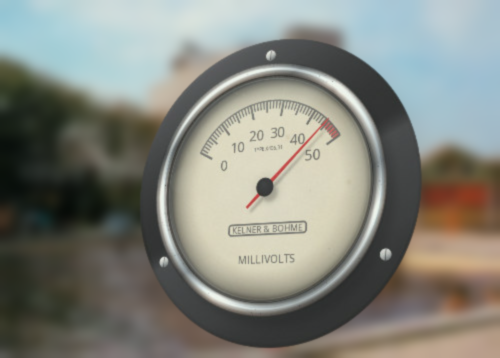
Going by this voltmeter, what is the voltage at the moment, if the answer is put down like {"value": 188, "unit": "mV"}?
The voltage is {"value": 45, "unit": "mV"}
